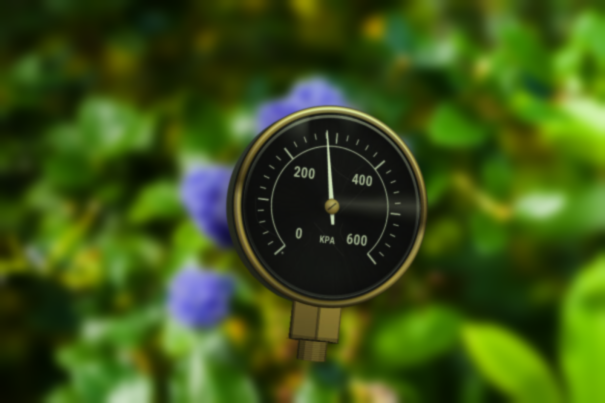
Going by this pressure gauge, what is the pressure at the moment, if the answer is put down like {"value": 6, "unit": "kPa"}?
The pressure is {"value": 280, "unit": "kPa"}
